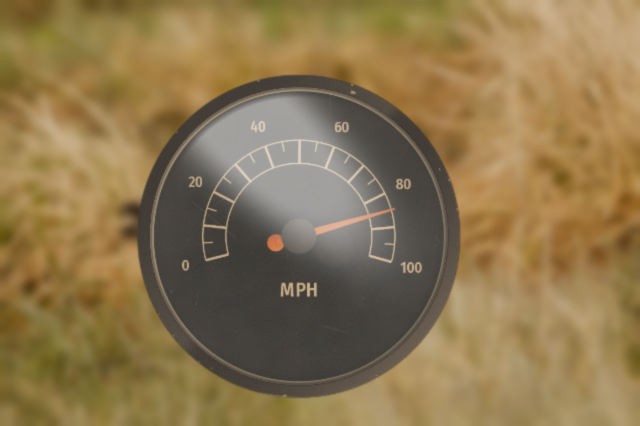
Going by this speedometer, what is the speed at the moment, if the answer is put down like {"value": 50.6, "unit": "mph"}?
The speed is {"value": 85, "unit": "mph"}
